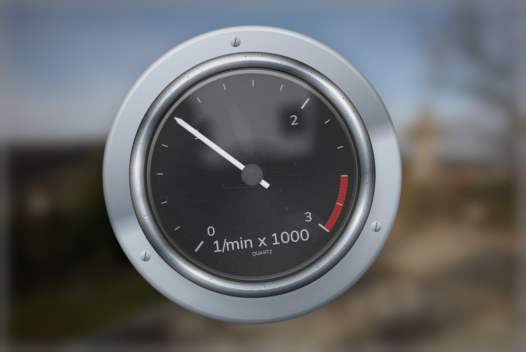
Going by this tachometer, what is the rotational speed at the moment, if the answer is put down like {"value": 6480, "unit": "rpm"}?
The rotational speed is {"value": 1000, "unit": "rpm"}
